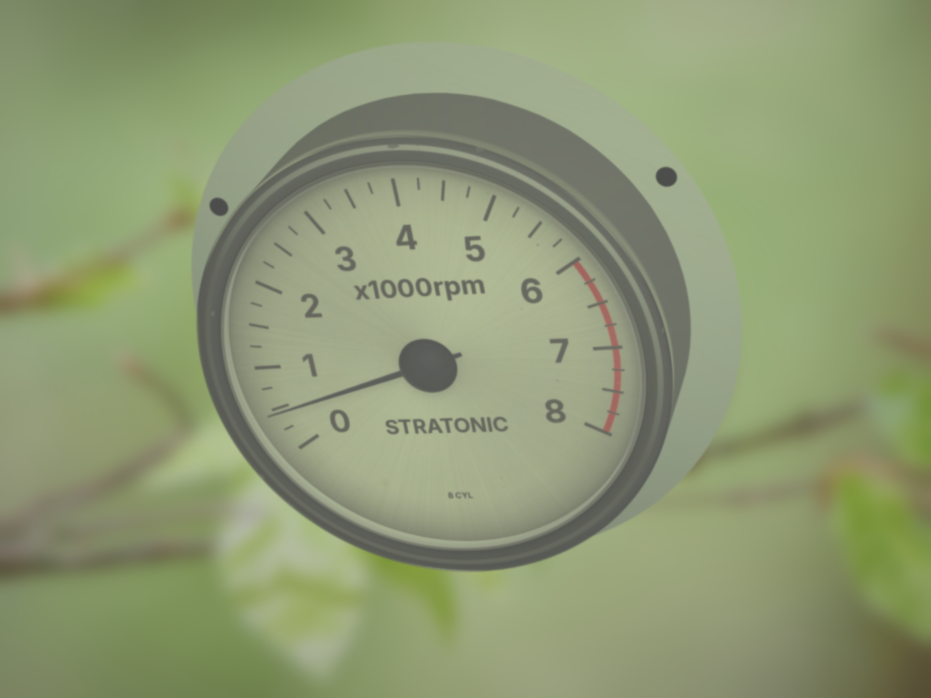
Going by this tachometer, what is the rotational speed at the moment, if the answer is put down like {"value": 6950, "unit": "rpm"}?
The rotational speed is {"value": 500, "unit": "rpm"}
